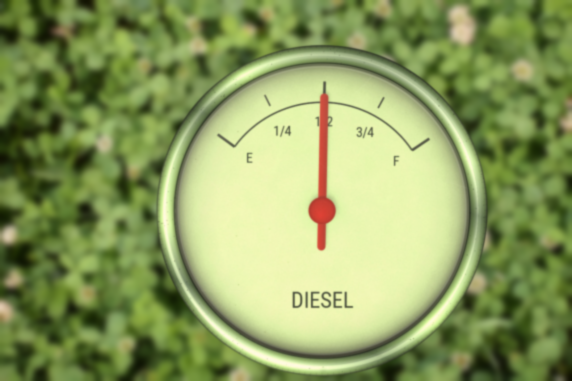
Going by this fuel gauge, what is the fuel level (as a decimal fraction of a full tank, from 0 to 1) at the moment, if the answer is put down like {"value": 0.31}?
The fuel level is {"value": 0.5}
